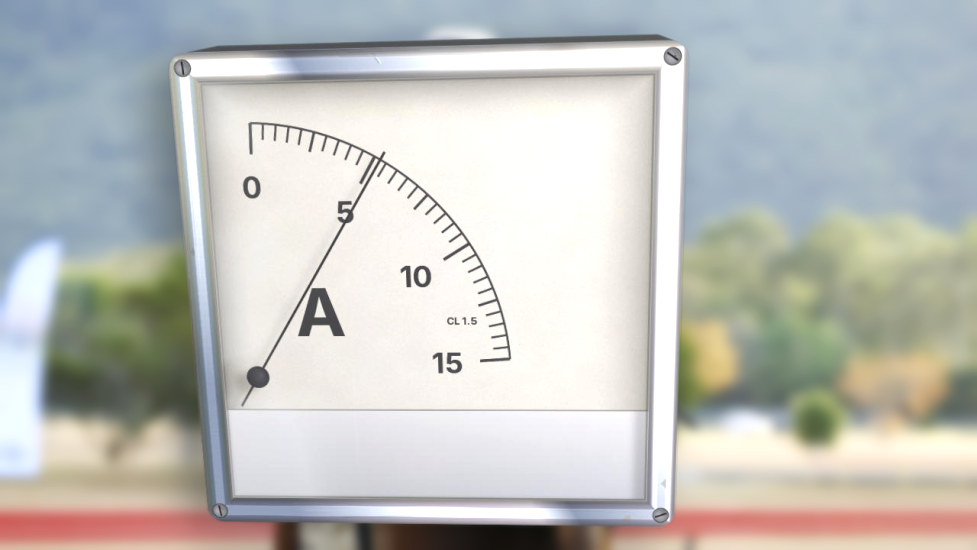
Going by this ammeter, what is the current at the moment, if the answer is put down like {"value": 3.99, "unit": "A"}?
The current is {"value": 5.25, "unit": "A"}
